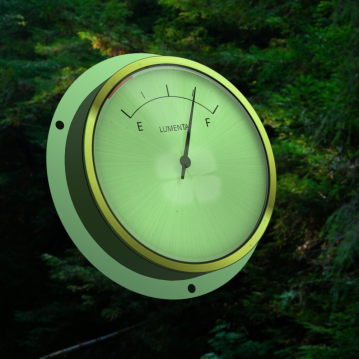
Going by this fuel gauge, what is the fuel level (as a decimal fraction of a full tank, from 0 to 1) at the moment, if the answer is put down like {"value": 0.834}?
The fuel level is {"value": 0.75}
